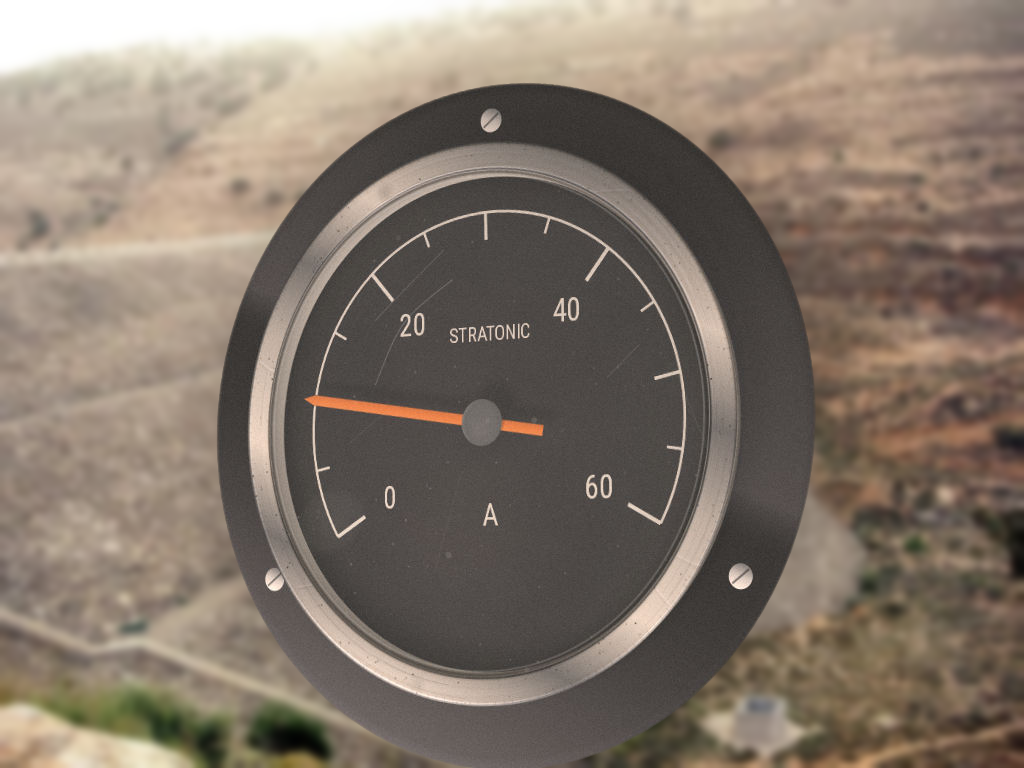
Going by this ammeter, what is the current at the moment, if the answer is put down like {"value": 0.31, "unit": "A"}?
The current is {"value": 10, "unit": "A"}
